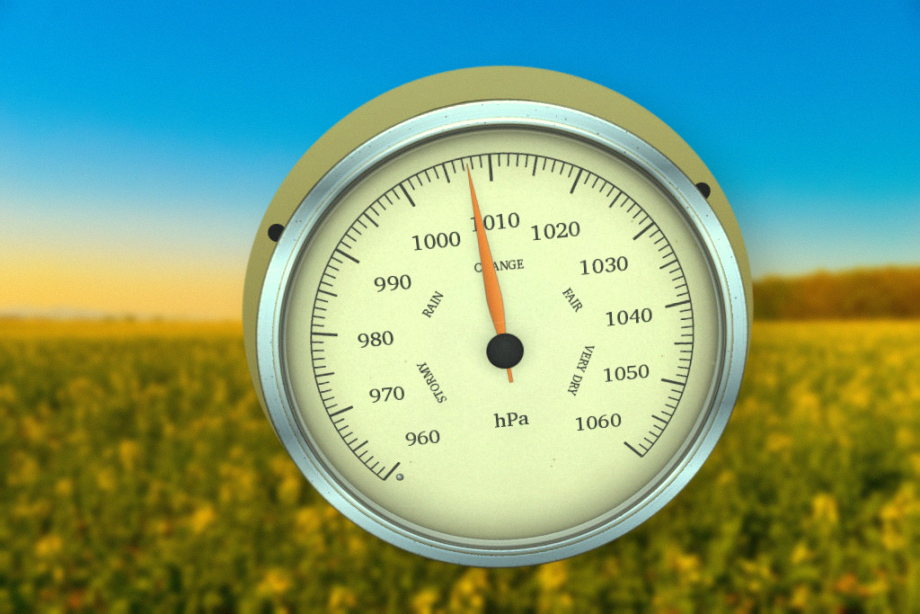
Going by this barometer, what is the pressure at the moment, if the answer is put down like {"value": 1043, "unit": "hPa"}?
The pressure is {"value": 1007.5, "unit": "hPa"}
